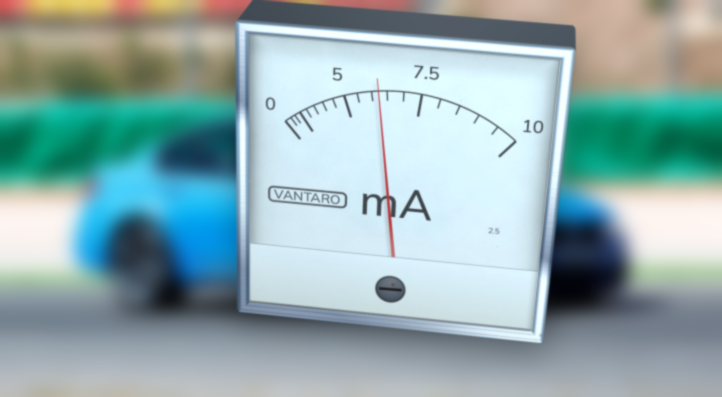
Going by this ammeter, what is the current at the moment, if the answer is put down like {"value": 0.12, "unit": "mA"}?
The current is {"value": 6.25, "unit": "mA"}
